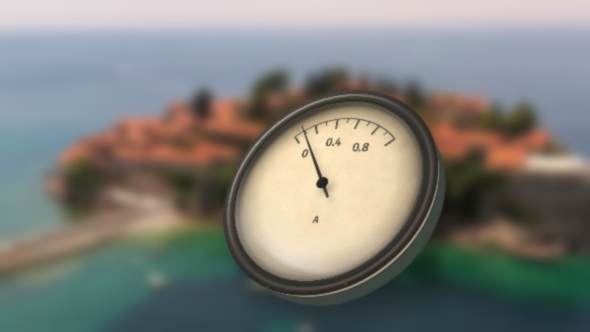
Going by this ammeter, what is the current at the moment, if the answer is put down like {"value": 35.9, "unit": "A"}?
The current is {"value": 0.1, "unit": "A"}
